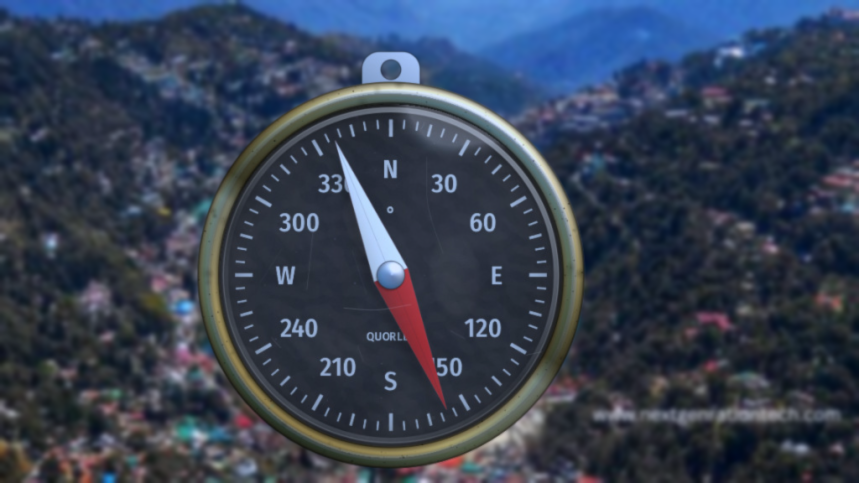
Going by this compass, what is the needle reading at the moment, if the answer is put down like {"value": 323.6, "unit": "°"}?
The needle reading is {"value": 157.5, "unit": "°"}
